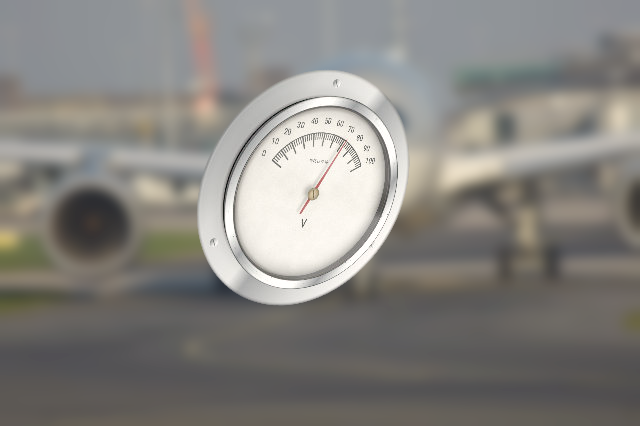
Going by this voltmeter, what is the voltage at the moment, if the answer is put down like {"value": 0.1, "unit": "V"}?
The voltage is {"value": 70, "unit": "V"}
